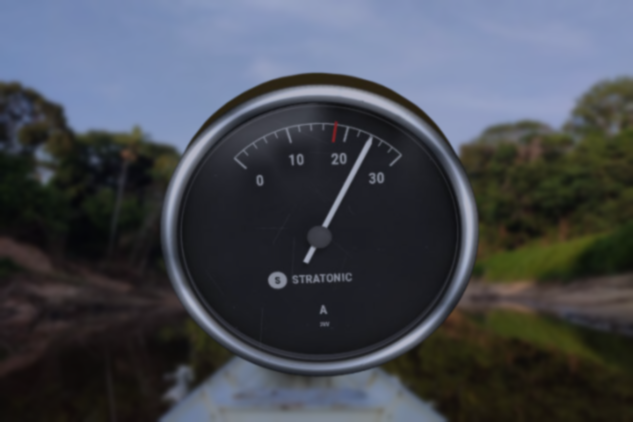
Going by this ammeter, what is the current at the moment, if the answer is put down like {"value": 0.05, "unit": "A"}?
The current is {"value": 24, "unit": "A"}
